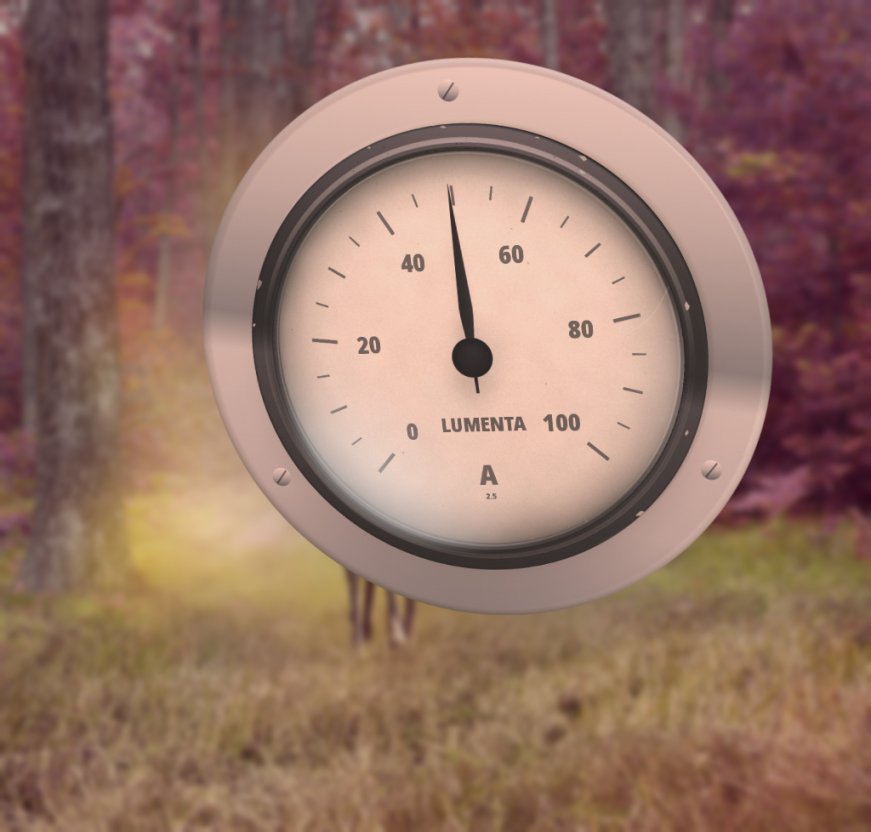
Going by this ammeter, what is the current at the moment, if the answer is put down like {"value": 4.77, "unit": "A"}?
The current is {"value": 50, "unit": "A"}
